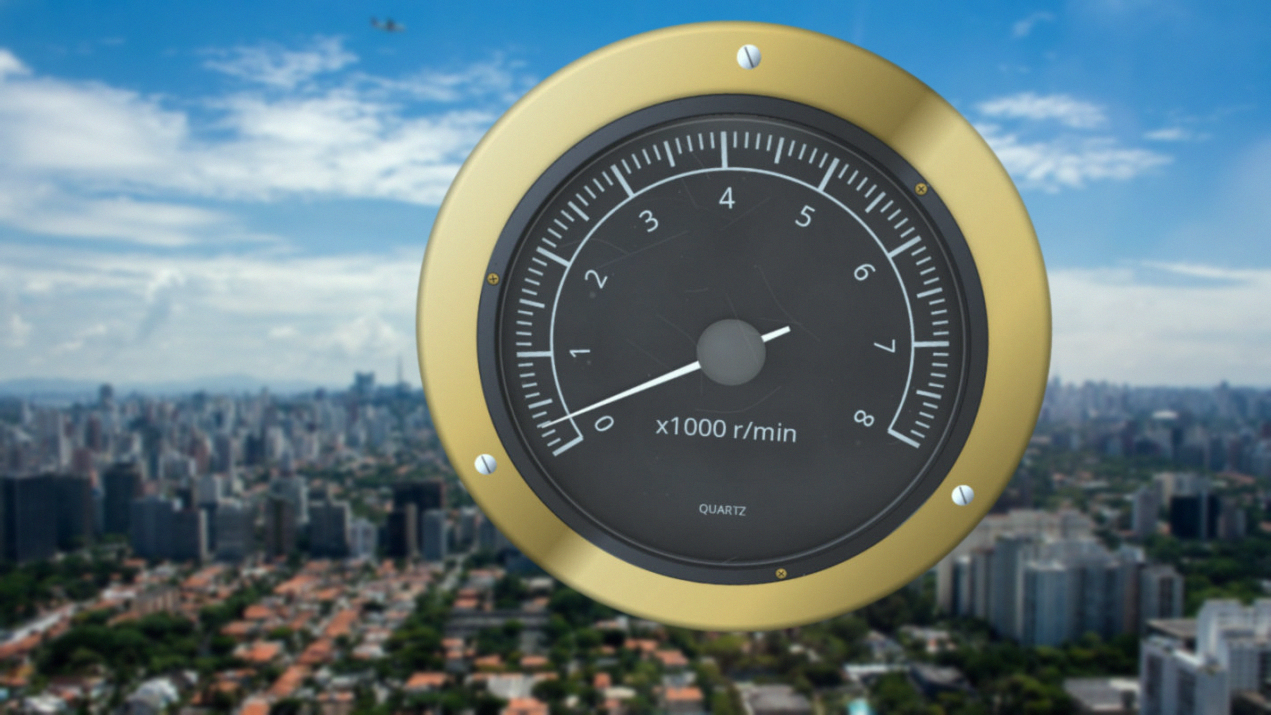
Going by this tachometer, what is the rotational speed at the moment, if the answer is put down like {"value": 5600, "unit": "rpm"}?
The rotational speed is {"value": 300, "unit": "rpm"}
